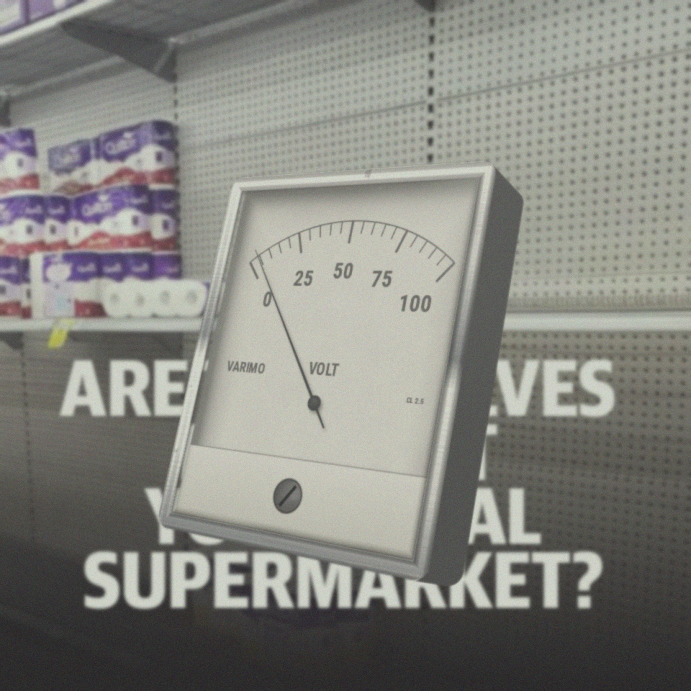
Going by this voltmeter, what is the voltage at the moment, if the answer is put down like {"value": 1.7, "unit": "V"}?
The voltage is {"value": 5, "unit": "V"}
